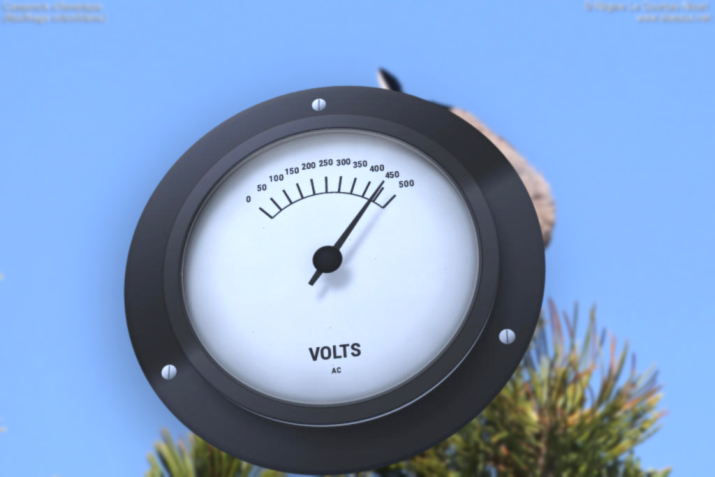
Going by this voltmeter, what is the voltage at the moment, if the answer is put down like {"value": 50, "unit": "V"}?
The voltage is {"value": 450, "unit": "V"}
